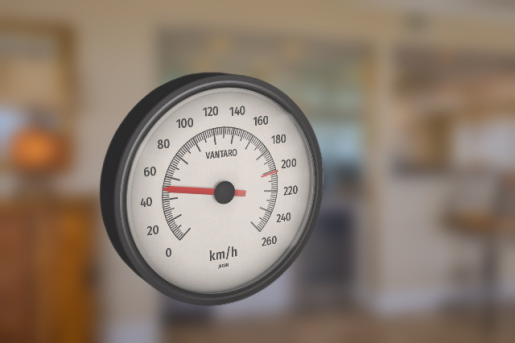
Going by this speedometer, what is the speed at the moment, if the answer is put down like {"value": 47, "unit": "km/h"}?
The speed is {"value": 50, "unit": "km/h"}
